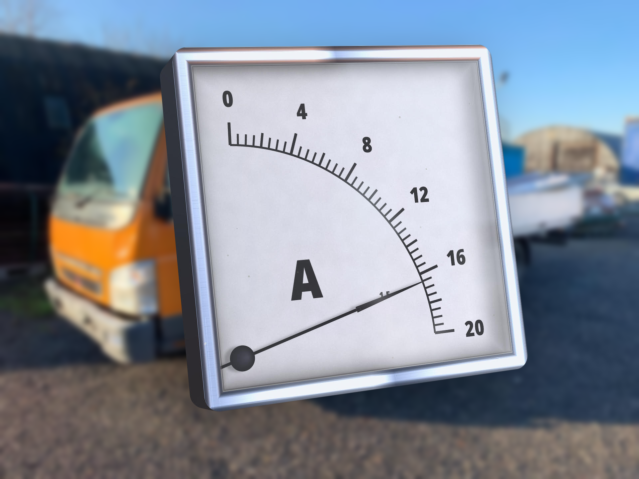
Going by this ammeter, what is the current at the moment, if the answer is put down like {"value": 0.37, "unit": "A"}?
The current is {"value": 16.5, "unit": "A"}
